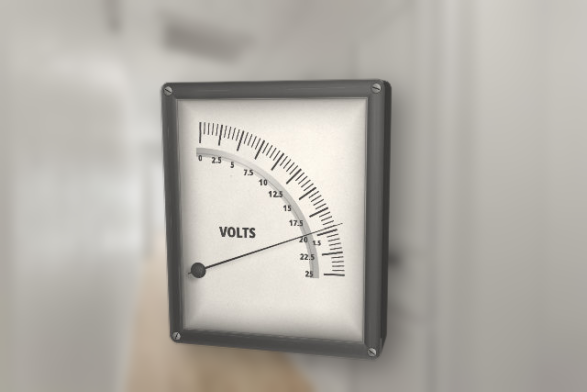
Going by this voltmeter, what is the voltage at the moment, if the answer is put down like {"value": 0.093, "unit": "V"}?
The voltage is {"value": 19.5, "unit": "V"}
